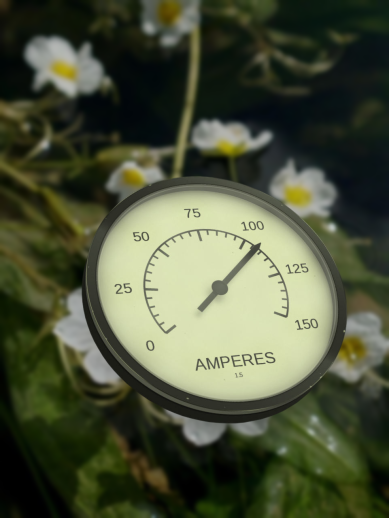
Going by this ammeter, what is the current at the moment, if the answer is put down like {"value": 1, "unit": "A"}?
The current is {"value": 107.5, "unit": "A"}
